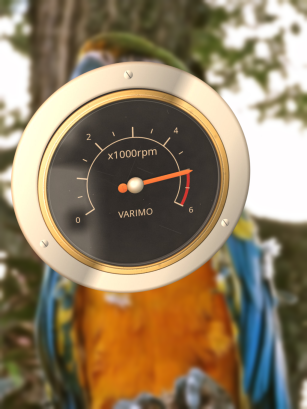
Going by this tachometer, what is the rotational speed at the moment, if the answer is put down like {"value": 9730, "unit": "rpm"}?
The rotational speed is {"value": 5000, "unit": "rpm"}
